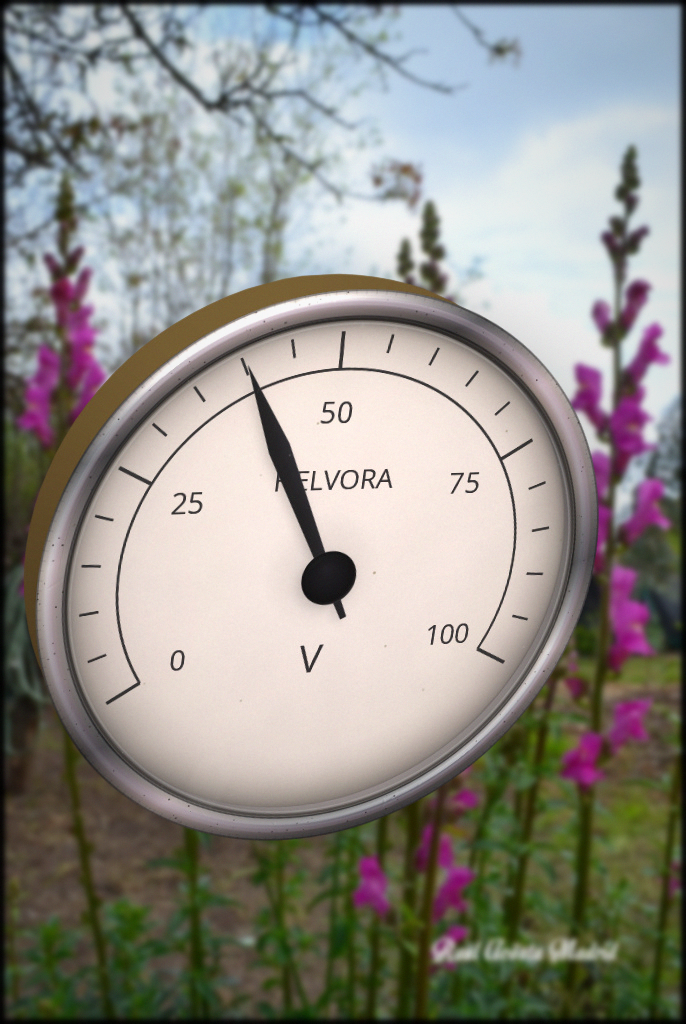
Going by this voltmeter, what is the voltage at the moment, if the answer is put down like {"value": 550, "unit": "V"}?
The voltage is {"value": 40, "unit": "V"}
